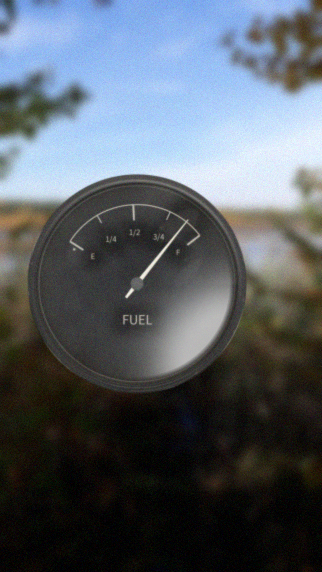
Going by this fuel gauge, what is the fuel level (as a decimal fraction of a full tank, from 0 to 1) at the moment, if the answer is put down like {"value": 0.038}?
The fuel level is {"value": 0.875}
